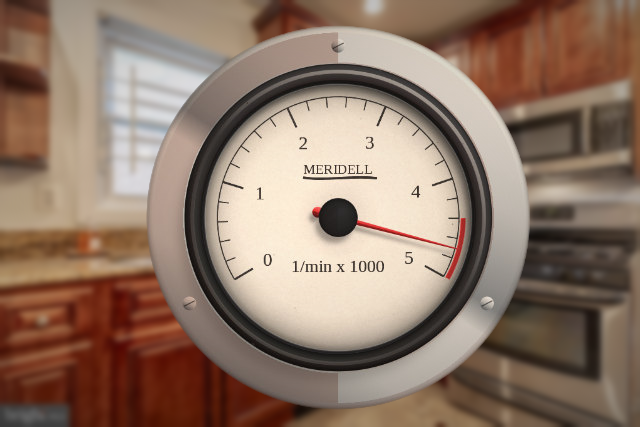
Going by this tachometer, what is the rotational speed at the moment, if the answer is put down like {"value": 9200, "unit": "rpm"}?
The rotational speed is {"value": 4700, "unit": "rpm"}
